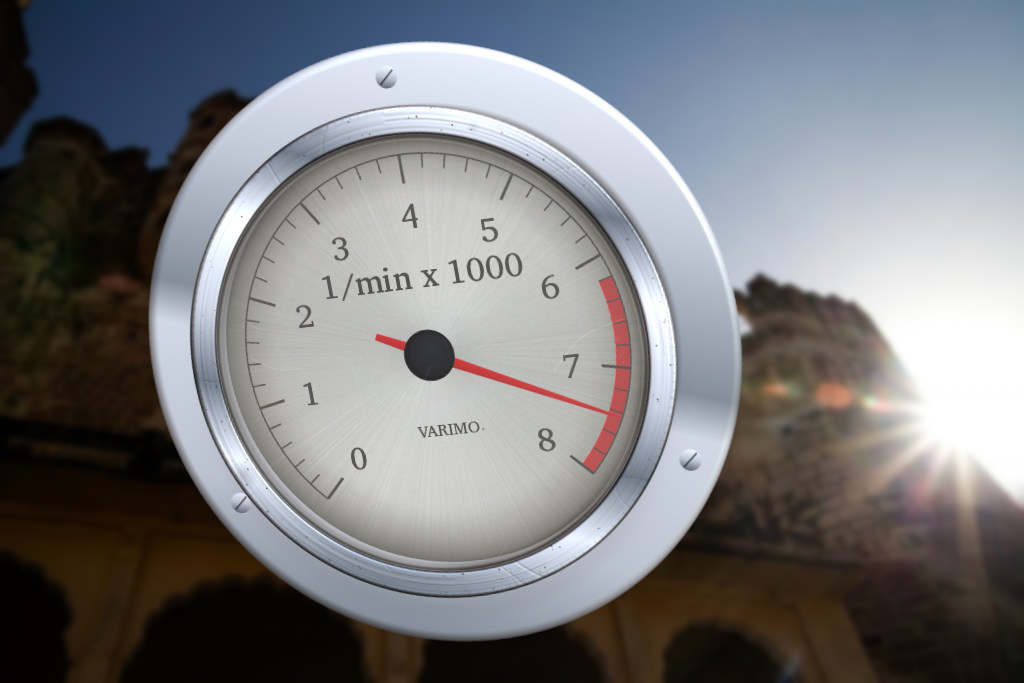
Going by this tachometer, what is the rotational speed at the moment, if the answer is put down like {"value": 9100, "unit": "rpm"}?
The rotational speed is {"value": 7400, "unit": "rpm"}
